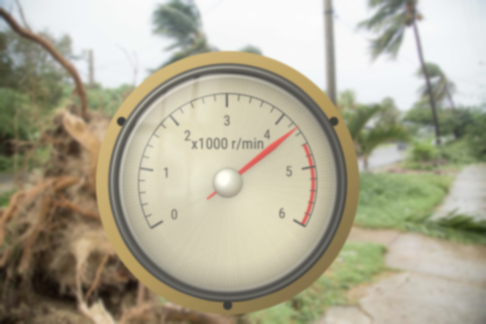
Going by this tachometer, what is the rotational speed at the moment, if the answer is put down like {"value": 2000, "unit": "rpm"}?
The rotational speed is {"value": 4300, "unit": "rpm"}
